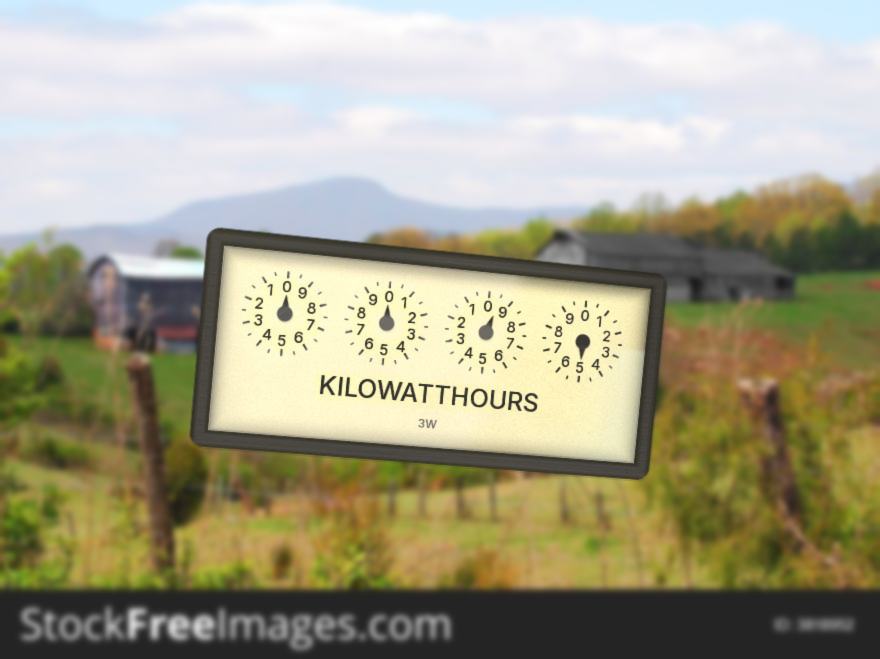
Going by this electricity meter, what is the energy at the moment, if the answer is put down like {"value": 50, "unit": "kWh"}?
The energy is {"value": 9995, "unit": "kWh"}
